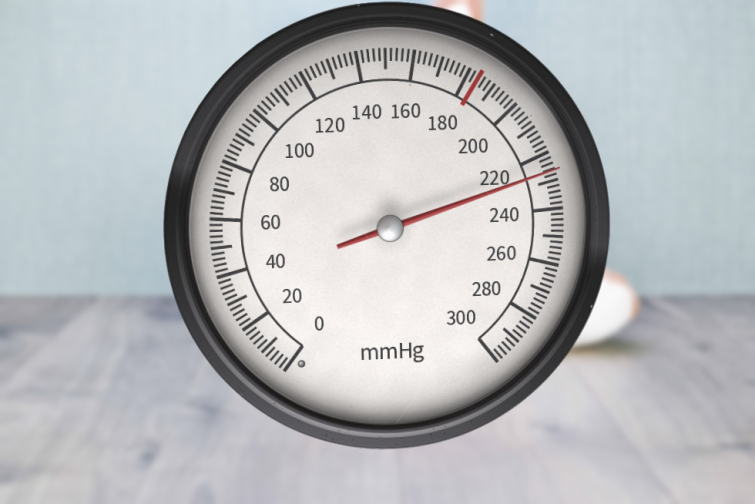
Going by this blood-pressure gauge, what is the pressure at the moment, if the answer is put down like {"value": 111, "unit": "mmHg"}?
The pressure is {"value": 226, "unit": "mmHg"}
